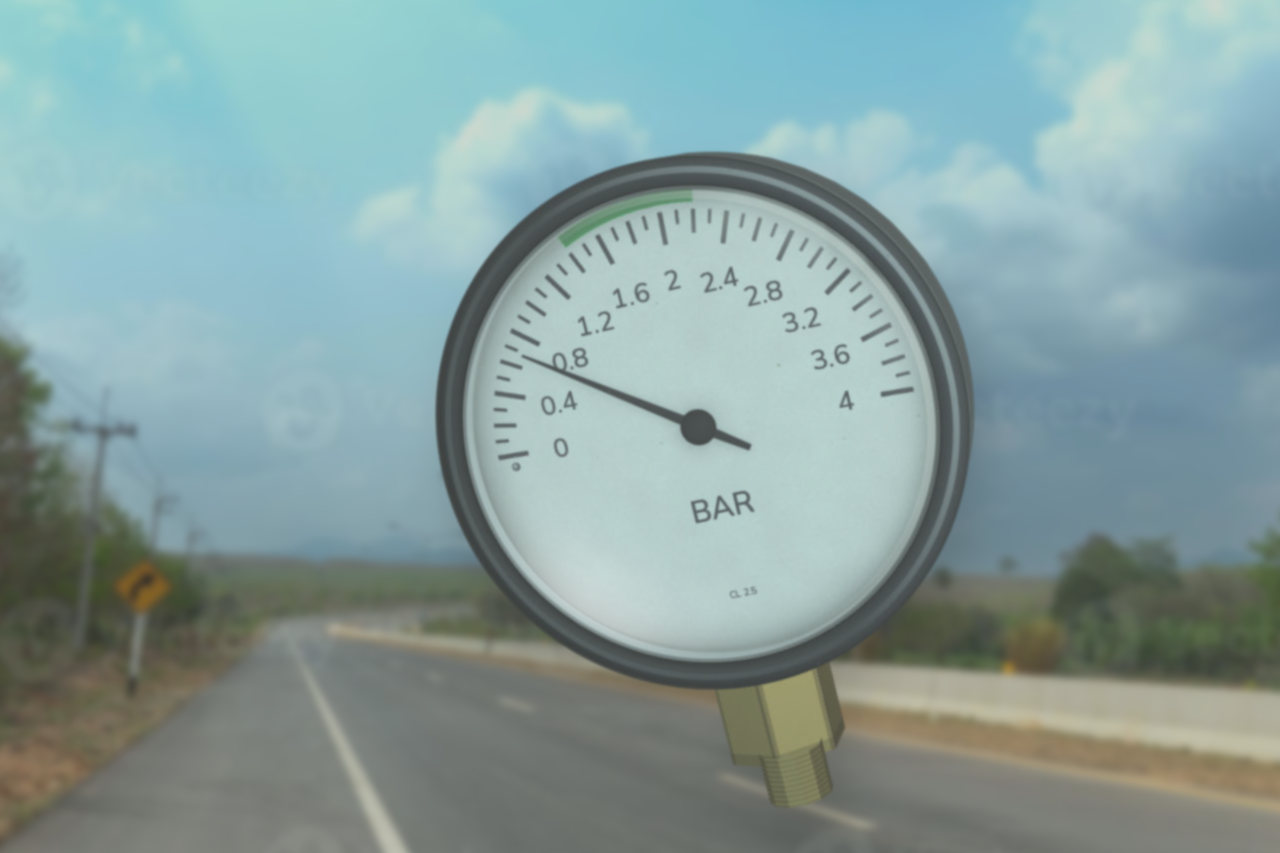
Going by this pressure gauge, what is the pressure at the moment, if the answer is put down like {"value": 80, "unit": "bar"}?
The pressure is {"value": 0.7, "unit": "bar"}
